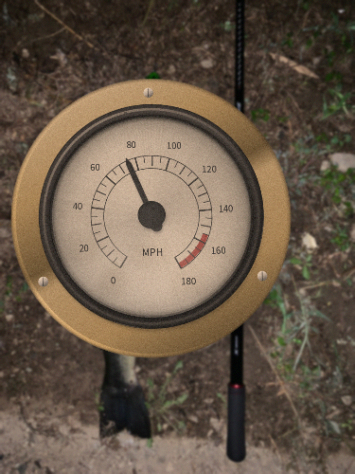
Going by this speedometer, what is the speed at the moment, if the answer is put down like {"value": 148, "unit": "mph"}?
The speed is {"value": 75, "unit": "mph"}
